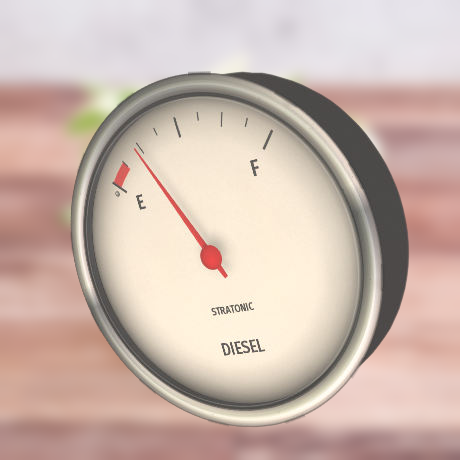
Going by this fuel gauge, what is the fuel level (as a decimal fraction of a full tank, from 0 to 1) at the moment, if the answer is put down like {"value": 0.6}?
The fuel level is {"value": 0.25}
